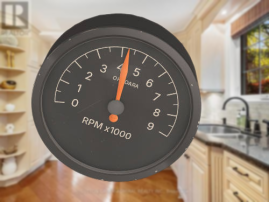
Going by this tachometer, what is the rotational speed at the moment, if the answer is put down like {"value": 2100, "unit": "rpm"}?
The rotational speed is {"value": 4250, "unit": "rpm"}
